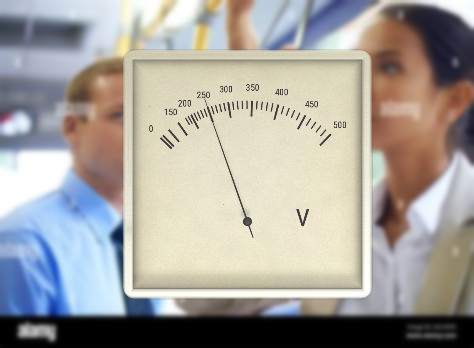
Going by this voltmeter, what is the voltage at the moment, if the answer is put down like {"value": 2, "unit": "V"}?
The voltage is {"value": 250, "unit": "V"}
